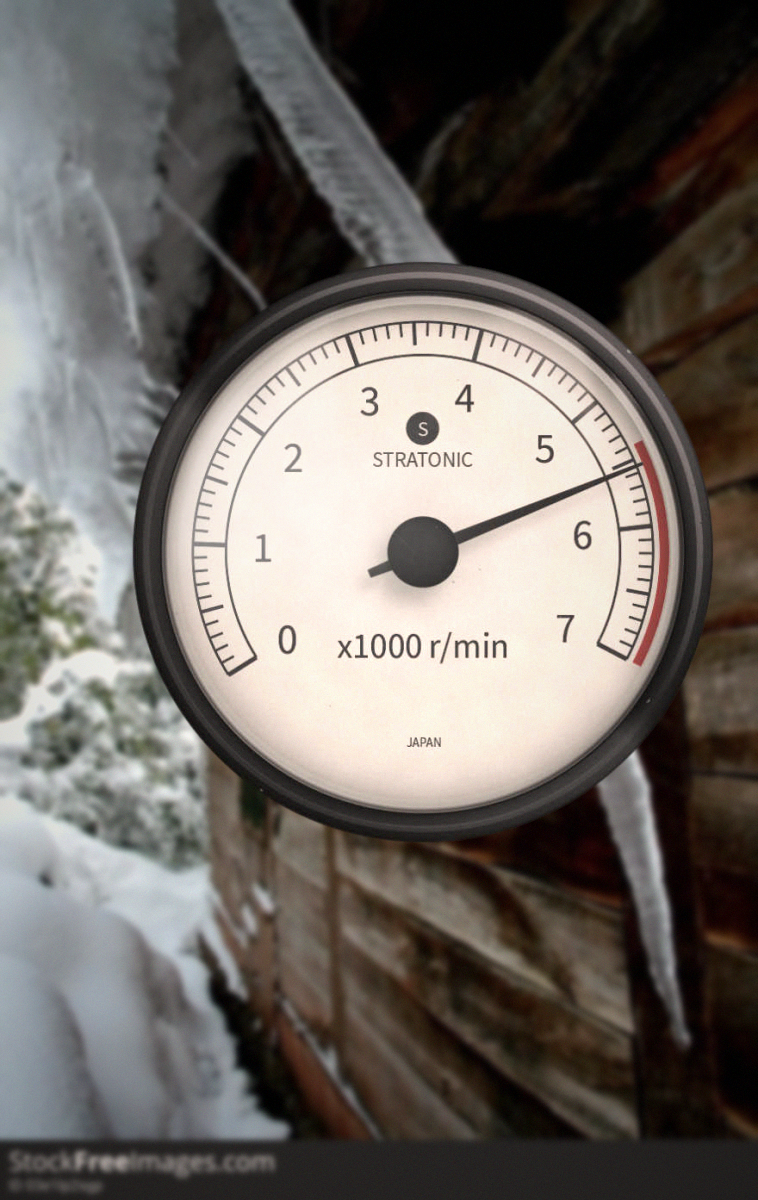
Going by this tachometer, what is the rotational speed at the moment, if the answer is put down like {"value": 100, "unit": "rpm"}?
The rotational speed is {"value": 5550, "unit": "rpm"}
